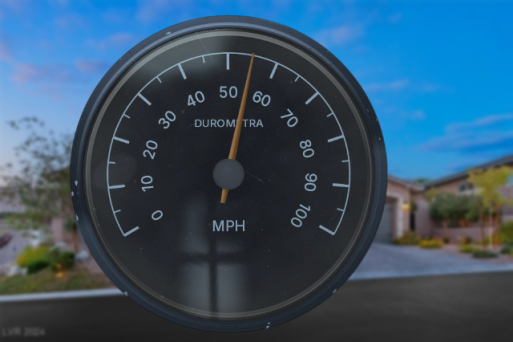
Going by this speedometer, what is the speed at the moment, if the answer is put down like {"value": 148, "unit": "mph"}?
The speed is {"value": 55, "unit": "mph"}
